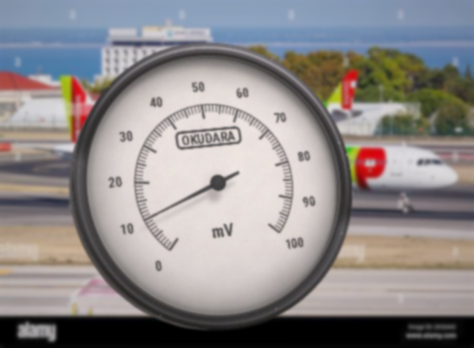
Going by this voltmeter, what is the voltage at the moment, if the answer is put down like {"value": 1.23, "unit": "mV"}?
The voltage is {"value": 10, "unit": "mV"}
